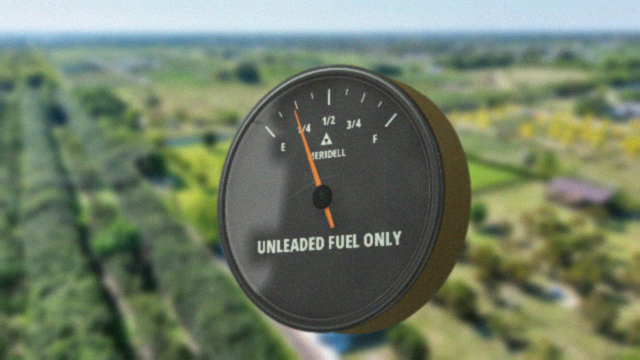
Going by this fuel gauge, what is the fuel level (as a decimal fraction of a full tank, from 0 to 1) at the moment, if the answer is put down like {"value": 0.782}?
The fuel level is {"value": 0.25}
